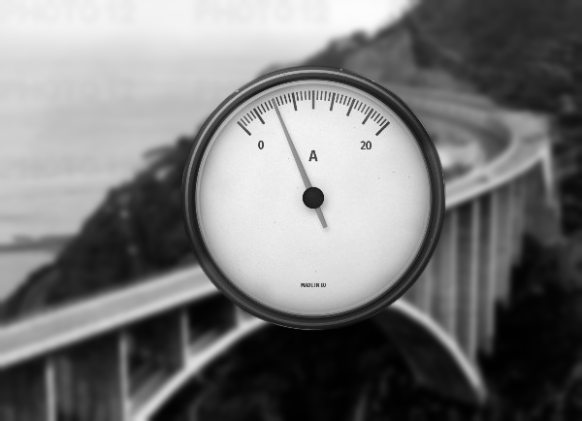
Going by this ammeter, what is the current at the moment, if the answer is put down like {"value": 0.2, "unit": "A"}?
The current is {"value": 5, "unit": "A"}
